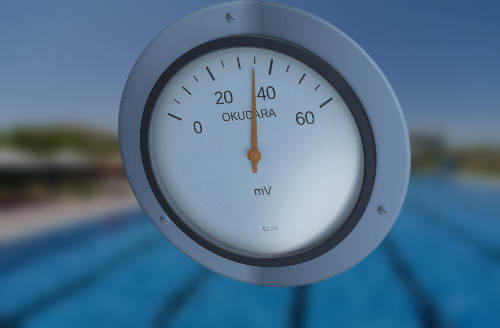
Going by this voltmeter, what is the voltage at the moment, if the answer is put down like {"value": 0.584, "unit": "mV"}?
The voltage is {"value": 35, "unit": "mV"}
